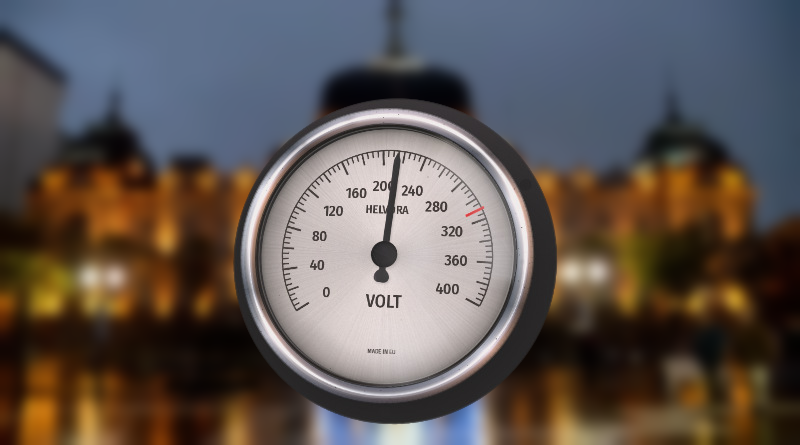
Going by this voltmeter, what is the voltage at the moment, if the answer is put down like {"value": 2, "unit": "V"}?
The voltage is {"value": 215, "unit": "V"}
